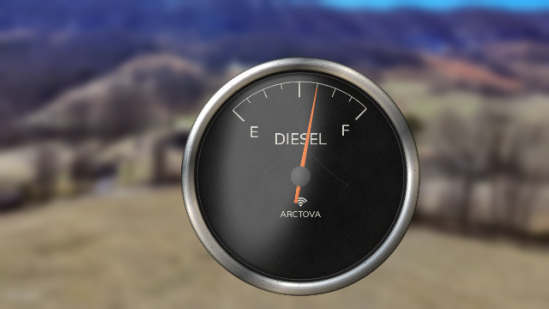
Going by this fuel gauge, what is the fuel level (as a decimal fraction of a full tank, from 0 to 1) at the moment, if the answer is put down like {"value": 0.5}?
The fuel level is {"value": 0.625}
